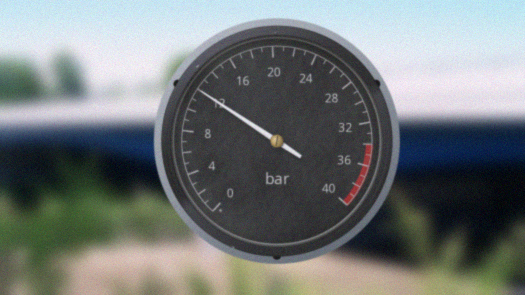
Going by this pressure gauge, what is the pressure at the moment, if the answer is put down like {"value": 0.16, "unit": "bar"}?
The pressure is {"value": 12, "unit": "bar"}
